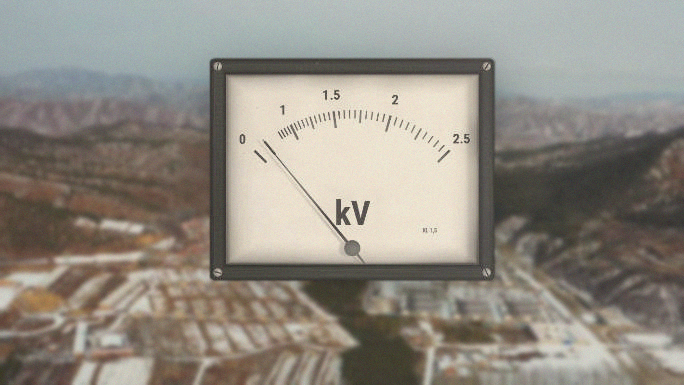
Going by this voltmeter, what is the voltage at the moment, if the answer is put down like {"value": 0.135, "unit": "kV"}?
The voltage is {"value": 0.5, "unit": "kV"}
